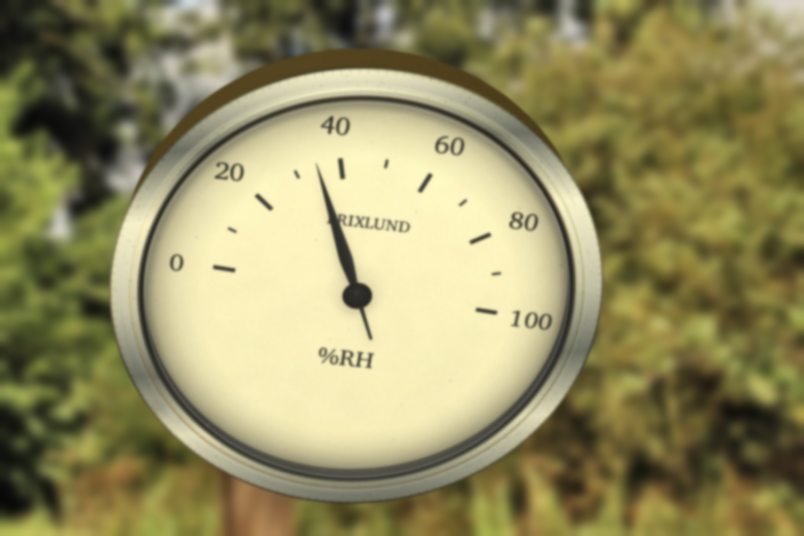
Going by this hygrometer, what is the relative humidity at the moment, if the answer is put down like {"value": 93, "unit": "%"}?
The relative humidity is {"value": 35, "unit": "%"}
